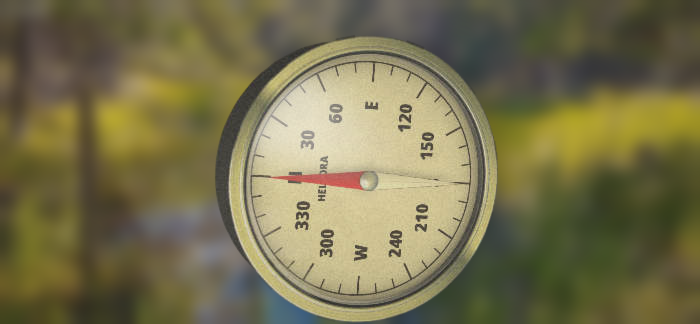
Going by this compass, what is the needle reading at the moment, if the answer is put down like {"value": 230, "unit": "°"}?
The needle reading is {"value": 0, "unit": "°"}
